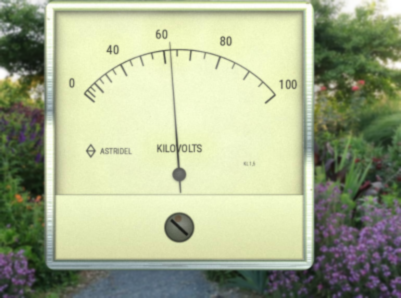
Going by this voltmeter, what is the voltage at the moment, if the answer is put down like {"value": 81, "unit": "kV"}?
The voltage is {"value": 62.5, "unit": "kV"}
